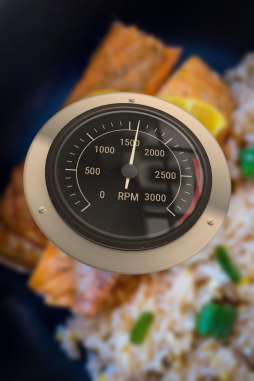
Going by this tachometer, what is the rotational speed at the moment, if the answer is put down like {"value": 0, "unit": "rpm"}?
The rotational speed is {"value": 1600, "unit": "rpm"}
